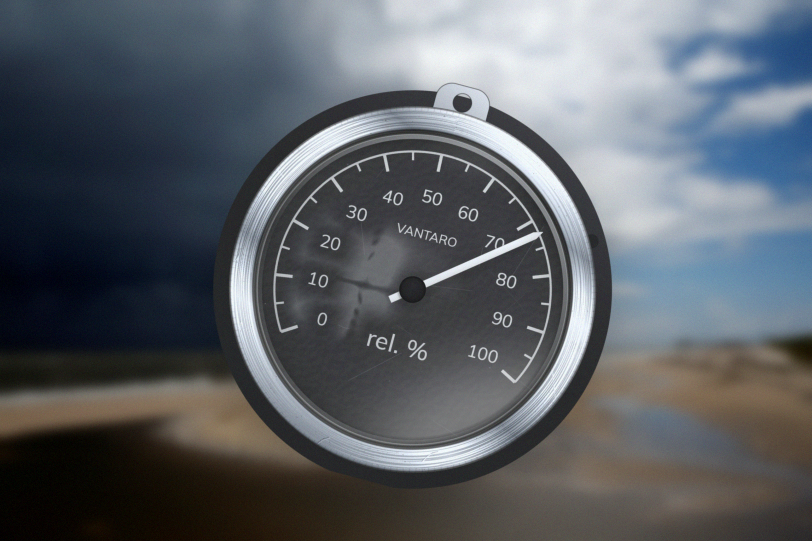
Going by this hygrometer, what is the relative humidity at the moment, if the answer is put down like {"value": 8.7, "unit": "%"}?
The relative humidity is {"value": 72.5, "unit": "%"}
